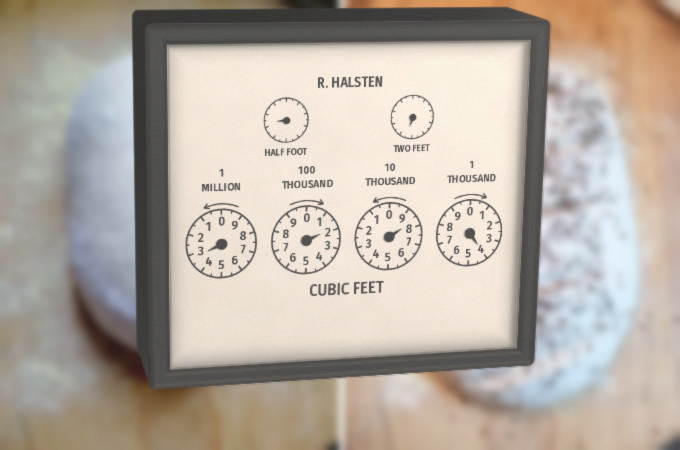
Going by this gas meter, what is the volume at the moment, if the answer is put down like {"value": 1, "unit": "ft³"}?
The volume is {"value": 318400, "unit": "ft³"}
